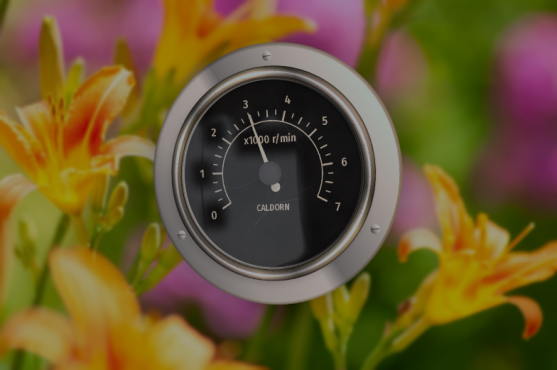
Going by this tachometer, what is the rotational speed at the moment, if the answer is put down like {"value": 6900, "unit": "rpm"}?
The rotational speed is {"value": 3000, "unit": "rpm"}
